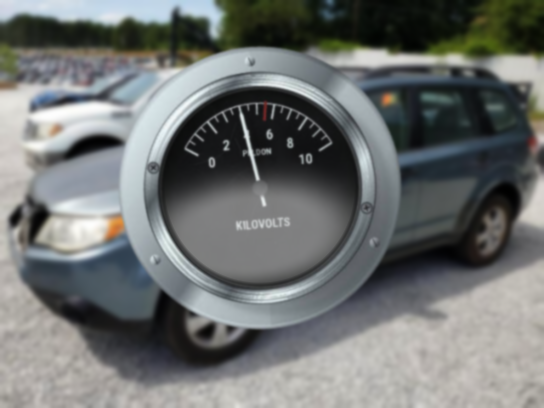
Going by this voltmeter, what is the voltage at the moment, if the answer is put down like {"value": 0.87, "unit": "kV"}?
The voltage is {"value": 4, "unit": "kV"}
